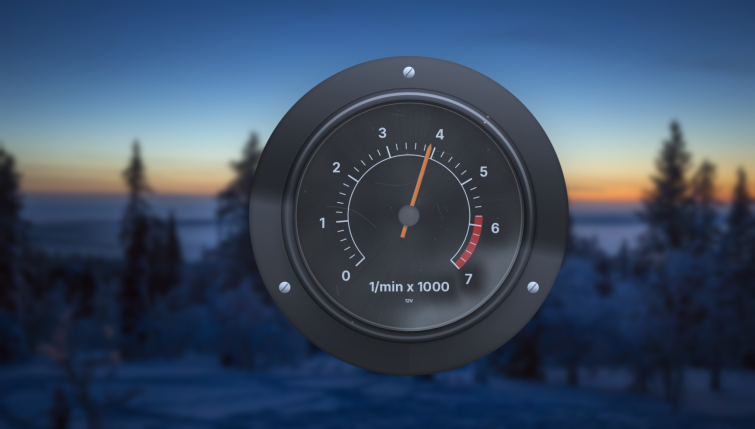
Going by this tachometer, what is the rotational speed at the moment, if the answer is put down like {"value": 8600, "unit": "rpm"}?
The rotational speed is {"value": 3900, "unit": "rpm"}
